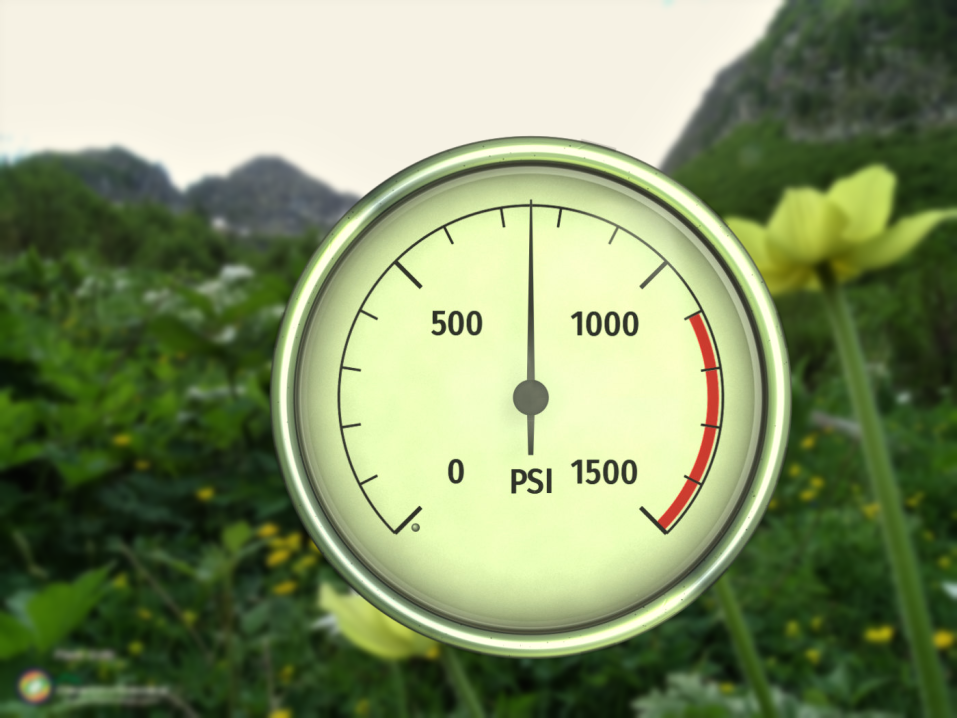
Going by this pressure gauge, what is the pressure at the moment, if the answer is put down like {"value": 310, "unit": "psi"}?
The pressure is {"value": 750, "unit": "psi"}
